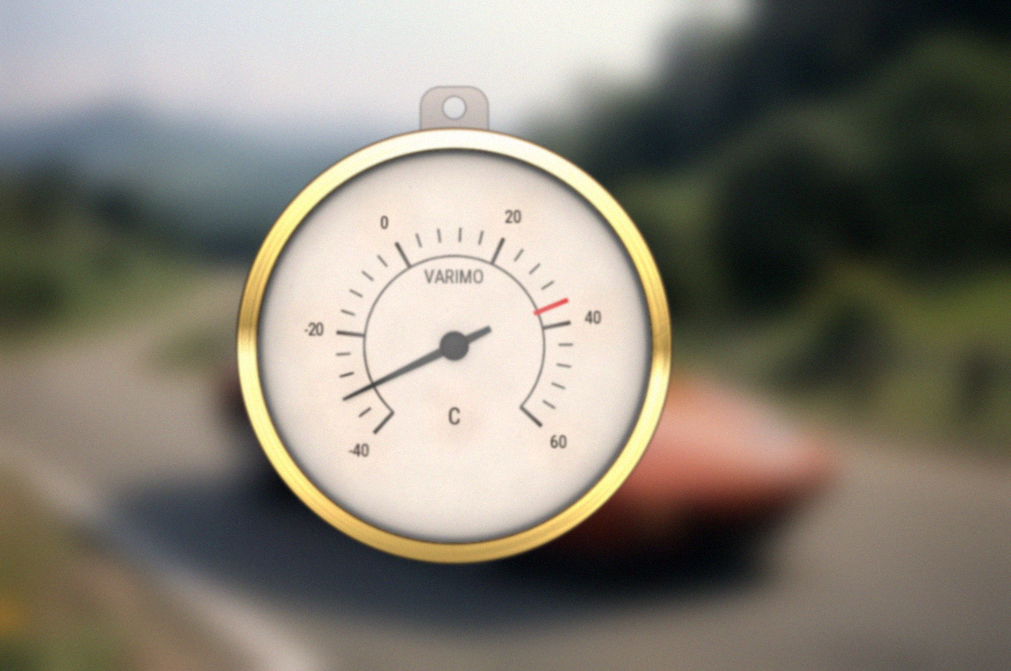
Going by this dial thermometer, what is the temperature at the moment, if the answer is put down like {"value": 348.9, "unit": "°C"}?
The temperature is {"value": -32, "unit": "°C"}
